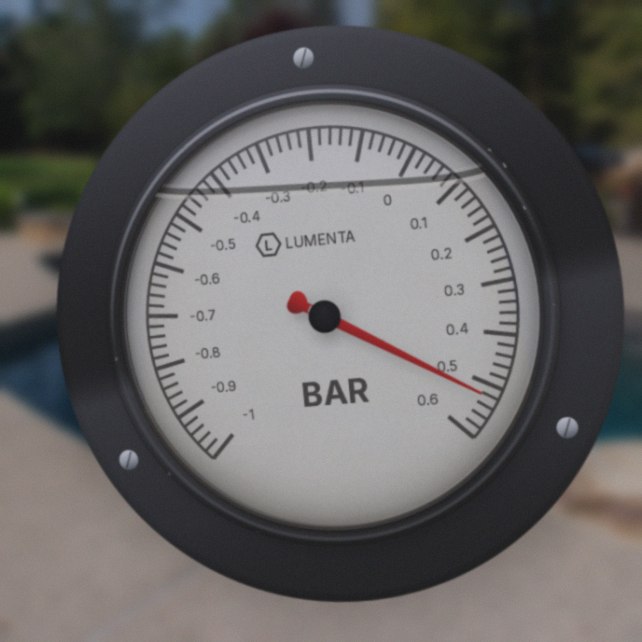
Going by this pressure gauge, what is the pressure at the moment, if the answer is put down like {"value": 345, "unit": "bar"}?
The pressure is {"value": 0.52, "unit": "bar"}
